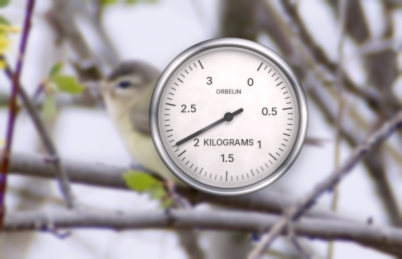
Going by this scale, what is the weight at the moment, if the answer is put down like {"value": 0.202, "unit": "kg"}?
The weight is {"value": 2.1, "unit": "kg"}
